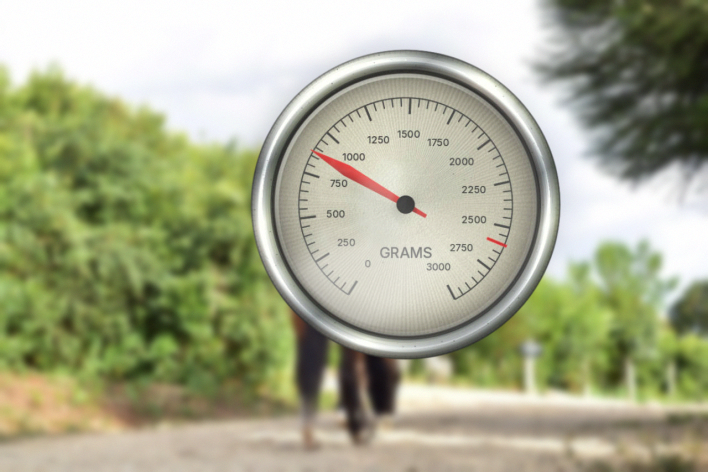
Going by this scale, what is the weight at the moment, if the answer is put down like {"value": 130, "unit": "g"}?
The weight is {"value": 875, "unit": "g"}
